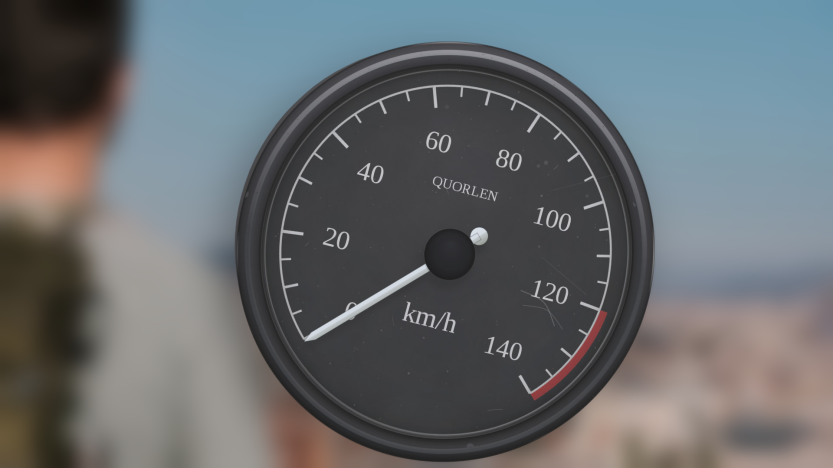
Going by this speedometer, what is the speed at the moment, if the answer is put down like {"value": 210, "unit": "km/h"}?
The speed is {"value": 0, "unit": "km/h"}
